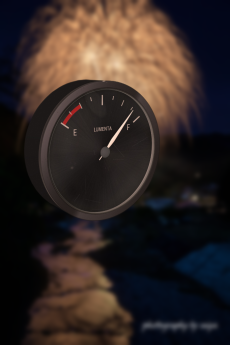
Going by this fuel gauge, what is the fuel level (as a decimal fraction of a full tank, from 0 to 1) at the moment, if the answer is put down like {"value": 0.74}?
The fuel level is {"value": 0.875}
